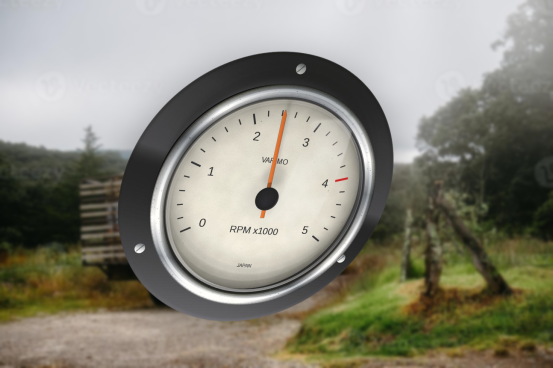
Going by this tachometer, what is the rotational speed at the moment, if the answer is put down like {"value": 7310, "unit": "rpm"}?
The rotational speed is {"value": 2400, "unit": "rpm"}
